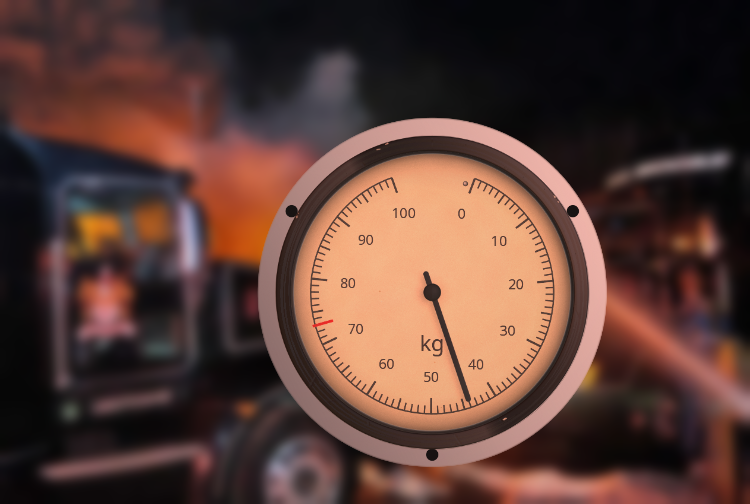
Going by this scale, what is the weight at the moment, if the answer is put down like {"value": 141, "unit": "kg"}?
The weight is {"value": 44, "unit": "kg"}
